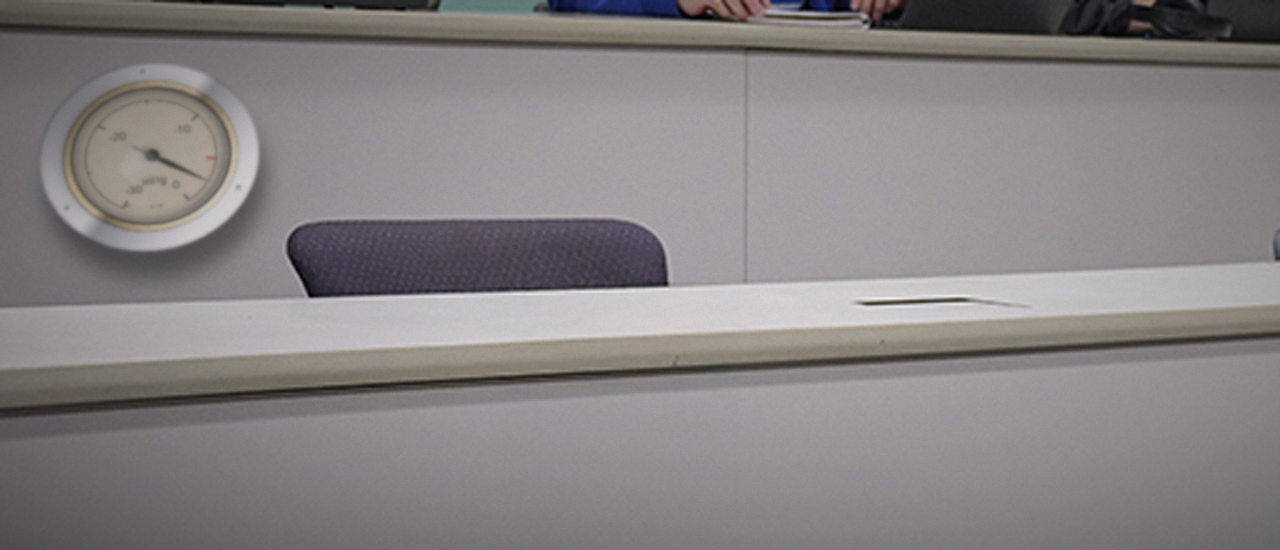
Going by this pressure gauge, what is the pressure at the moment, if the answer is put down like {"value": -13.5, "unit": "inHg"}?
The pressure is {"value": -2.5, "unit": "inHg"}
